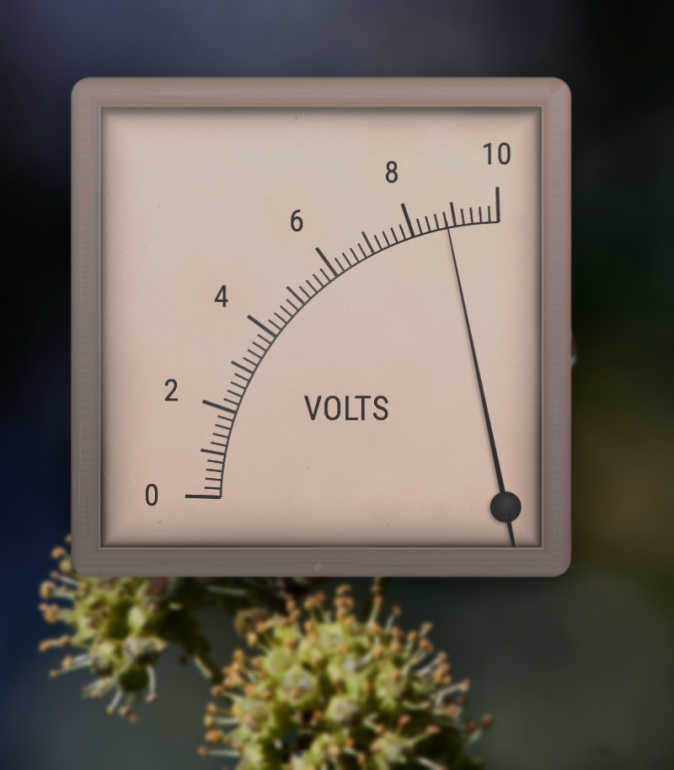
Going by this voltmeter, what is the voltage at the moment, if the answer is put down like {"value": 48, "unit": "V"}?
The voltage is {"value": 8.8, "unit": "V"}
